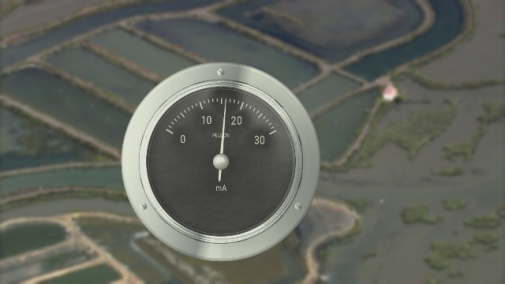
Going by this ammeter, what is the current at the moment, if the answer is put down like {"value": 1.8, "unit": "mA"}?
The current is {"value": 16, "unit": "mA"}
